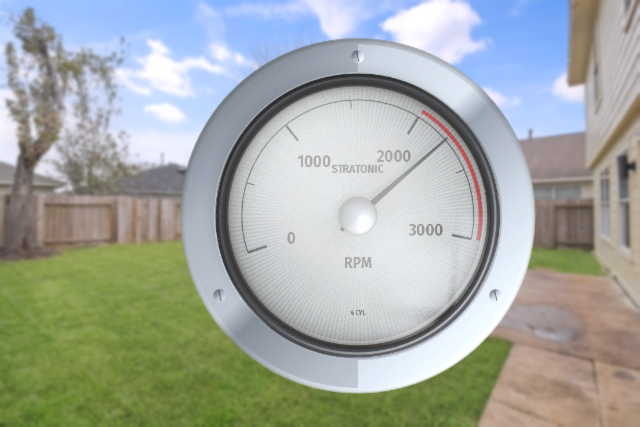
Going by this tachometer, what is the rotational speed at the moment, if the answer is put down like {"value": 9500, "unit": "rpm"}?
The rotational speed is {"value": 2250, "unit": "rpm"}
